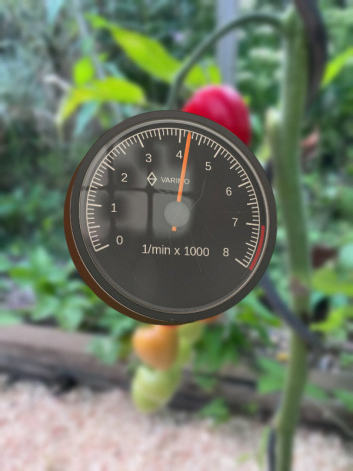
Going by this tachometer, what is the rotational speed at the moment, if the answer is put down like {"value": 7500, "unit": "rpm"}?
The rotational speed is {"value": 4200, "unit": "rpm"}
